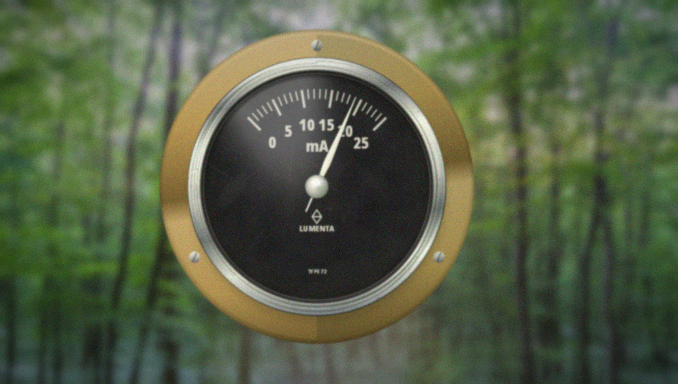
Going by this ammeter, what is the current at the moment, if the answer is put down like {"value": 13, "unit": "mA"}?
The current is {"value": 19, "unit": "mA"}
